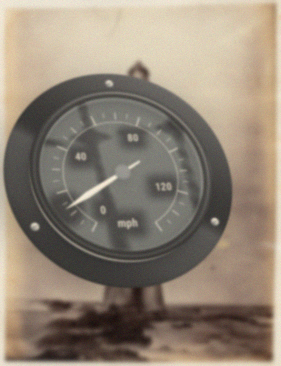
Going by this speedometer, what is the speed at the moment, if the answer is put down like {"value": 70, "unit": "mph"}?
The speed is {"value": 12.5, "unit": "mph"}
